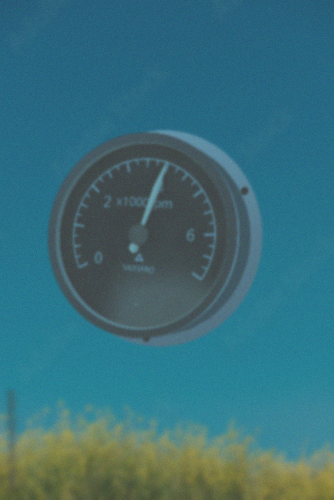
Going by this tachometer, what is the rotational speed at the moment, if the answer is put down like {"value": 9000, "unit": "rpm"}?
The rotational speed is {"value": 4000, "unit": "rpm"}
